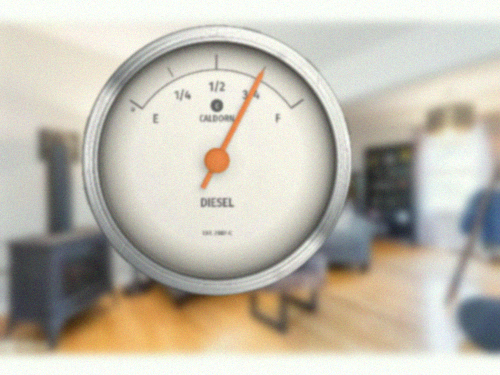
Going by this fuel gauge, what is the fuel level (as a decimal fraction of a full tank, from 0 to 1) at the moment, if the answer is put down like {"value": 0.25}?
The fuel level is {"value": 0.75}
